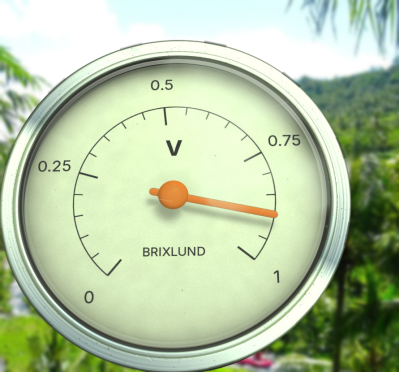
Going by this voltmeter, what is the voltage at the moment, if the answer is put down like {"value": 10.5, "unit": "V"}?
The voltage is {"value": 0.9, "unit": "V"}
